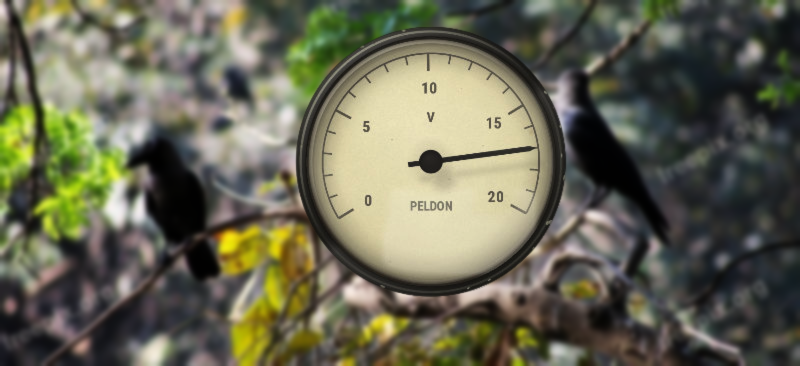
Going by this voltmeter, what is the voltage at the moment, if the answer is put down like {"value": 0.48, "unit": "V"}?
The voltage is {"value": 17, "unit": "V"}
